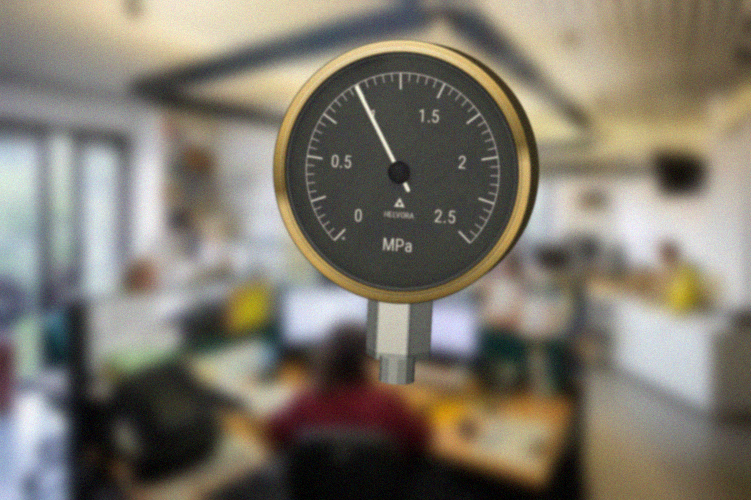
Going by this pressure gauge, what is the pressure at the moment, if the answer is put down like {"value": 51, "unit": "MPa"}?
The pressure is {"value": 1, "unit": "MPa"}
